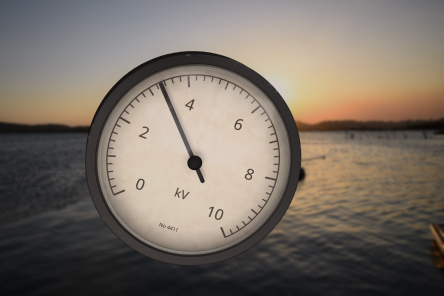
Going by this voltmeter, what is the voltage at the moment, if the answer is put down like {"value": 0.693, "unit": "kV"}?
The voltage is {"value": 3.3, "unit": "kV"}
